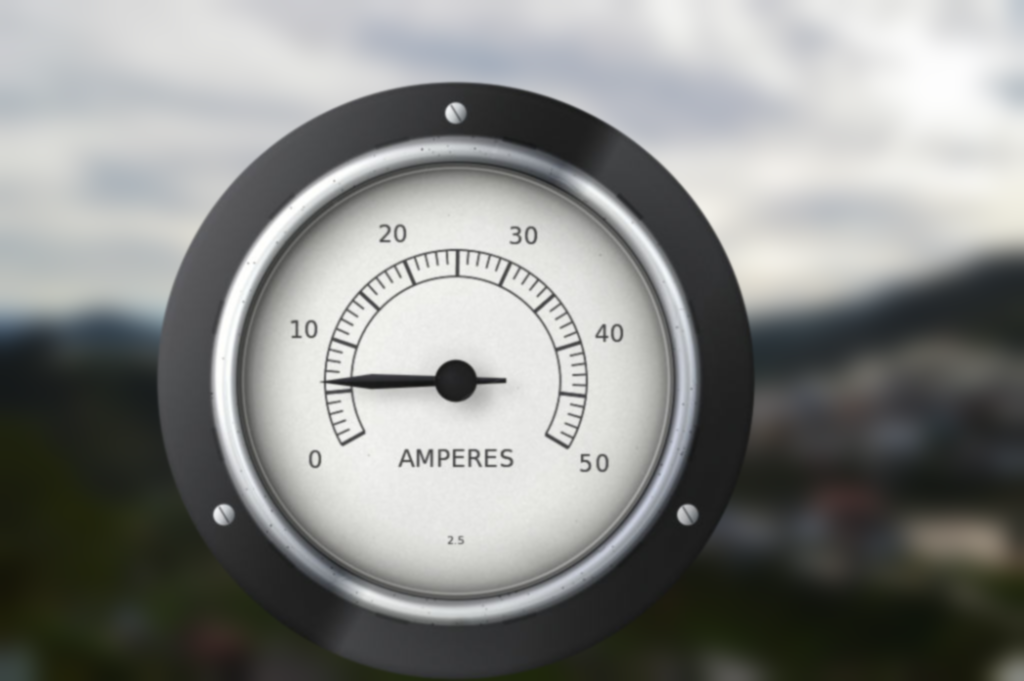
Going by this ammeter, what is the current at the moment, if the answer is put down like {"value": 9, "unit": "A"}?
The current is {"value": 6, "unit": "A"}
